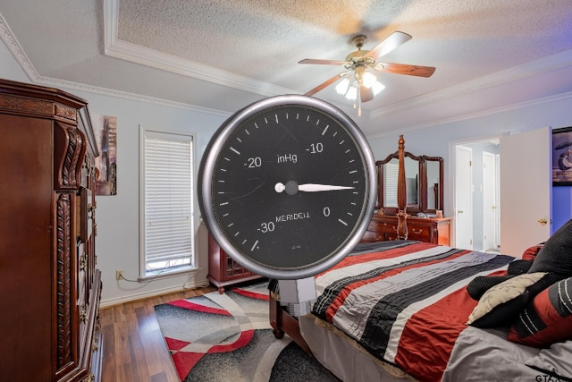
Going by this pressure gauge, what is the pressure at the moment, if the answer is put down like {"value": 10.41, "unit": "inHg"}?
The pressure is {"value": -3.5, "unit": "inHg"}
